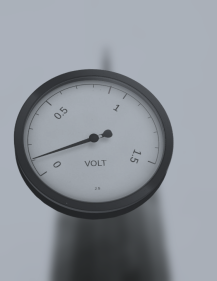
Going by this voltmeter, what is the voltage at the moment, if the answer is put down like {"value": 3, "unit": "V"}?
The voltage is {"value": 0.1, "unit": "V"}
